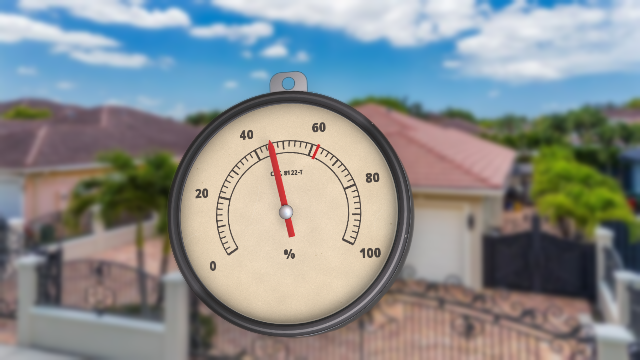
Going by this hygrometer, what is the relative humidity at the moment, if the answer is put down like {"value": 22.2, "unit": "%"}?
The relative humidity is {"value": 46, "unit": "%"}
